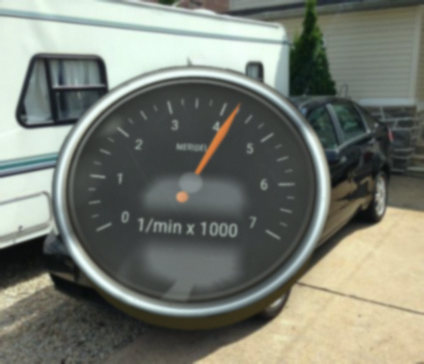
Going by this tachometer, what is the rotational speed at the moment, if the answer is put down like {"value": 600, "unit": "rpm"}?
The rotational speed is {"value": 4250, "unit": "rpm"}
